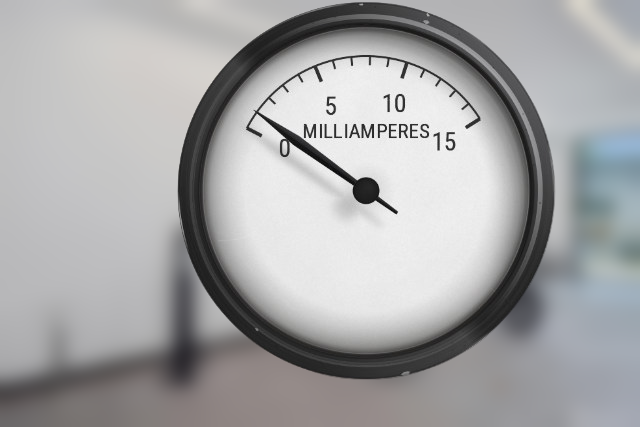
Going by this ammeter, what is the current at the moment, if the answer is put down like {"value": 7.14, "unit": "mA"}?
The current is {"value": 1, "unit": "mA"}
